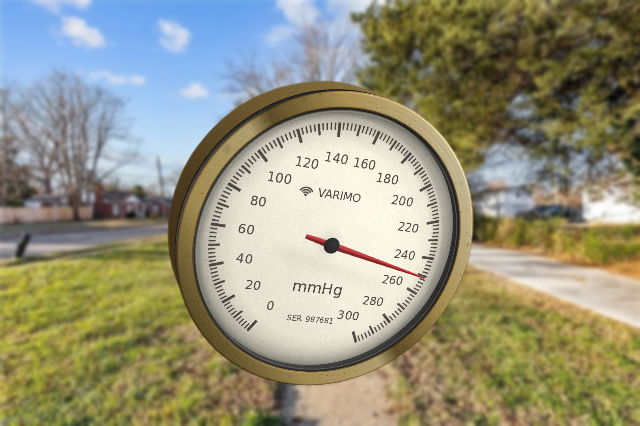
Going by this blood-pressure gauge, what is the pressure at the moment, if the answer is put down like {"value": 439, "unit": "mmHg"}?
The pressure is {"value": 250, "unit": "mmHg"}
